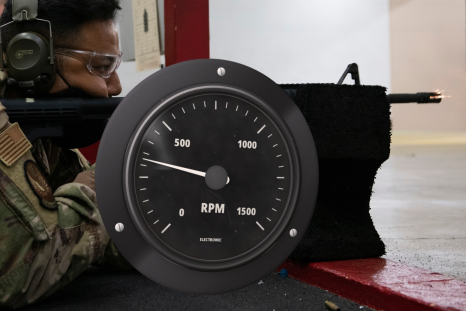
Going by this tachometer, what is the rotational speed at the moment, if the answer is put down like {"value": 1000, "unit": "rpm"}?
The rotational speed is {"value": 325, "unit": "rpm"}
